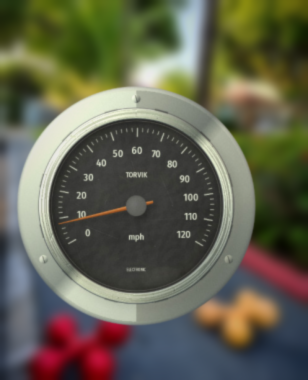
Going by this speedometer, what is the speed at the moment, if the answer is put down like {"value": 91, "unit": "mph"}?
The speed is {"value": 8, "unit": "mph"}
